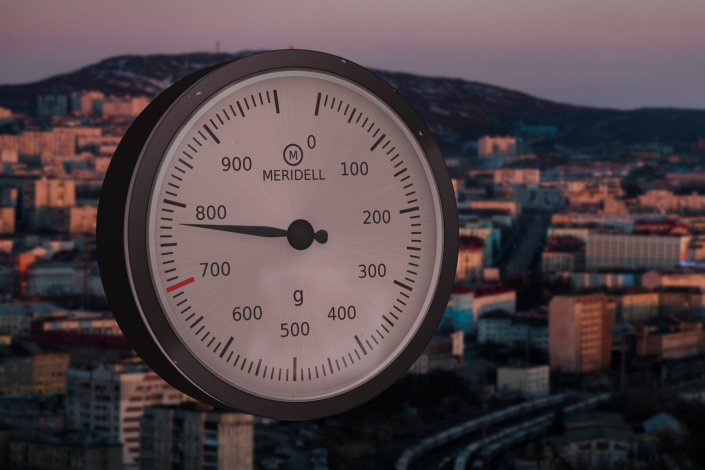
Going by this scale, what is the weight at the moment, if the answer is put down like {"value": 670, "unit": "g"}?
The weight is {"value": 775, "unit": "g"}
